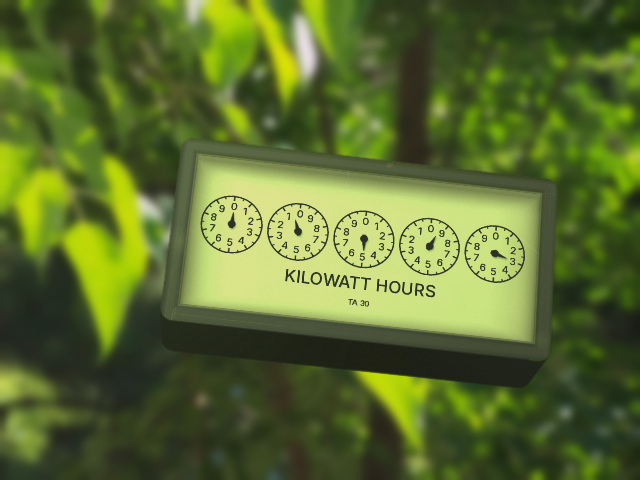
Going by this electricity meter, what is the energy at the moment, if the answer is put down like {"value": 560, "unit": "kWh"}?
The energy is {"value": 493, "unit": "kWh"}
